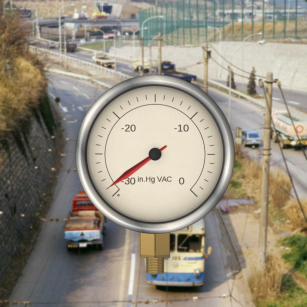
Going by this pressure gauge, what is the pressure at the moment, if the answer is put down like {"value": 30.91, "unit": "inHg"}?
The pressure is {"value": -29, "unit": "inHg"}
